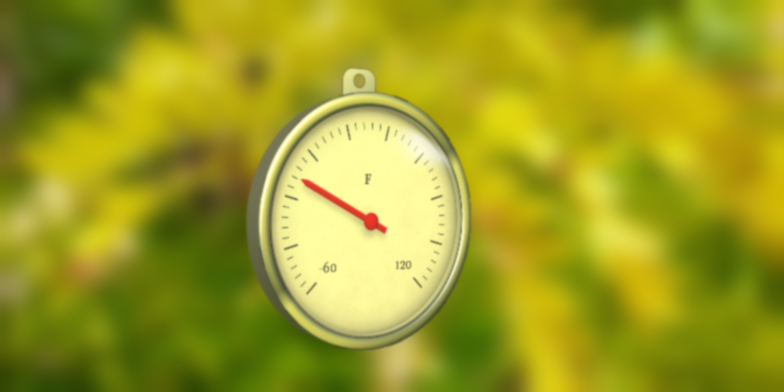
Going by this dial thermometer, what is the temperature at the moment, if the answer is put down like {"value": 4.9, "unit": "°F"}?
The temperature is {"value": -12, "unit": "°F"}
